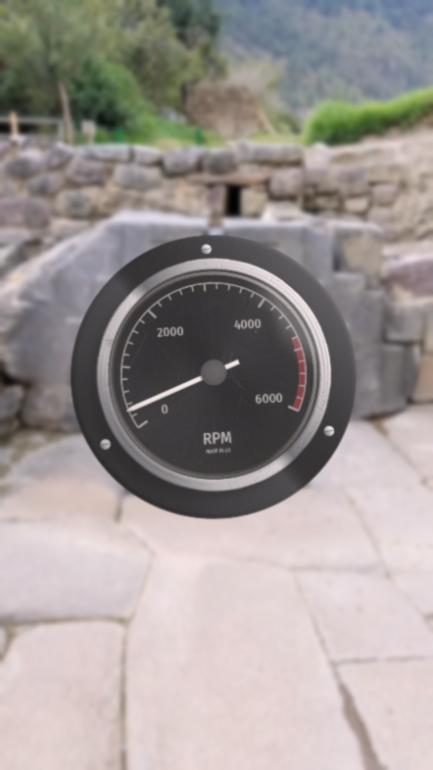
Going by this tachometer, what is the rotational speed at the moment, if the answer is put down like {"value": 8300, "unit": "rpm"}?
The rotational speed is {"value": 300, "unit": "rpm"}
